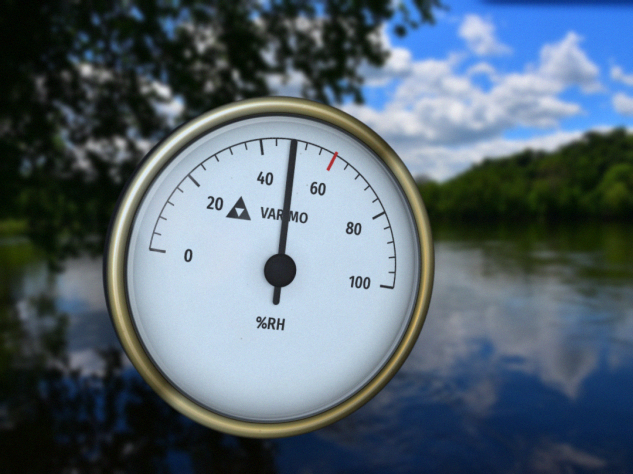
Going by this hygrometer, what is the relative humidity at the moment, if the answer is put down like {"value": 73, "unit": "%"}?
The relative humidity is {"value": 48, "unit": "%"}
